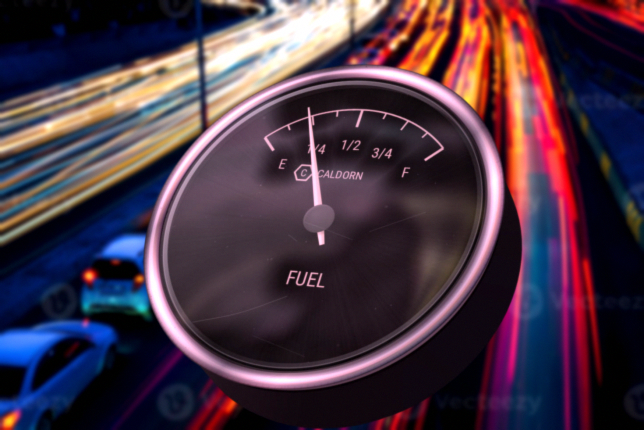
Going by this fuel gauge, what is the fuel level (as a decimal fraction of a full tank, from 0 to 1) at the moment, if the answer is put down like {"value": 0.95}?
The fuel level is {"value": 0.25}
